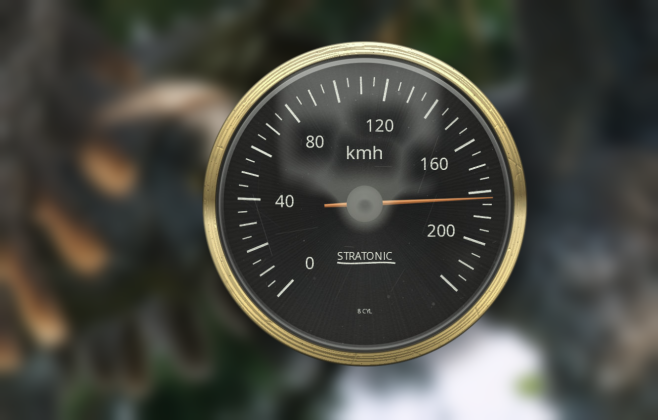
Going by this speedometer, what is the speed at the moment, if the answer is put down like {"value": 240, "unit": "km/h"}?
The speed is {"value": 182.5, "unit": "km/h"}
